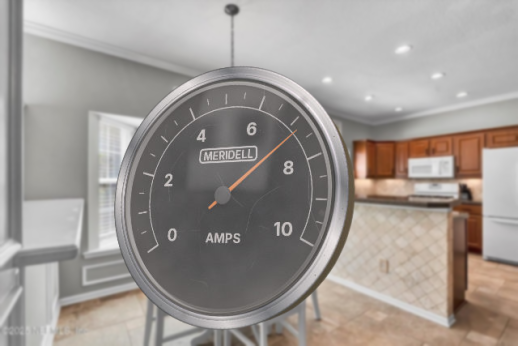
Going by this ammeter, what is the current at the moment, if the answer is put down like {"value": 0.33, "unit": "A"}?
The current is {"value": 7.25, "unit": "A"}
